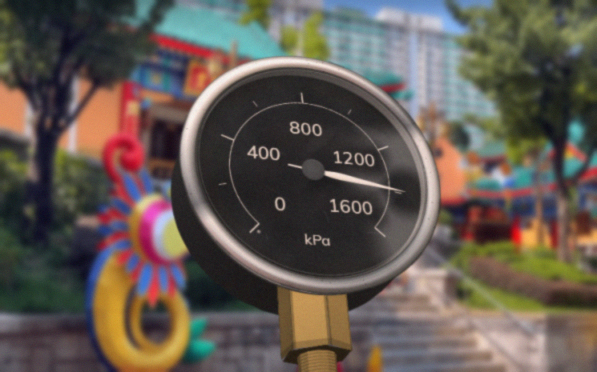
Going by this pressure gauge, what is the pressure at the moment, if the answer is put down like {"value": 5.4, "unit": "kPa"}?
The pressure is {"value": 1400, "unit": "kPa"}
